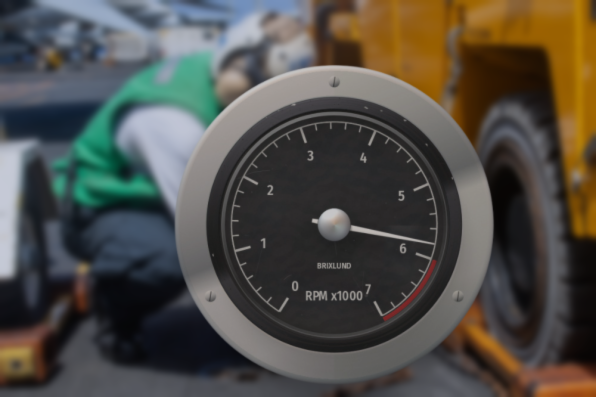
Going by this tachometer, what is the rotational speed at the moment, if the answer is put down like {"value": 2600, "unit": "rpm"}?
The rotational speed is {"value": 5800, "unit": "rpm"}
